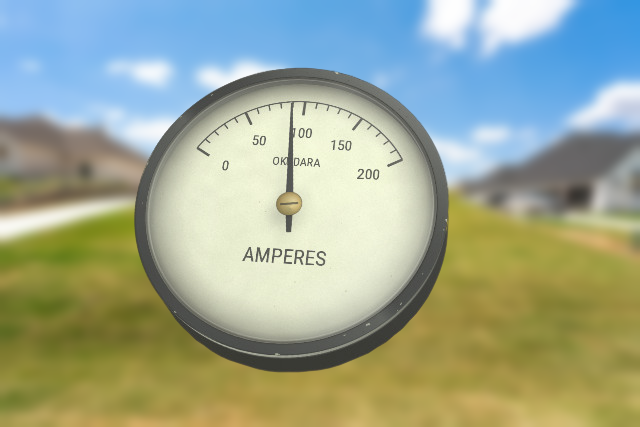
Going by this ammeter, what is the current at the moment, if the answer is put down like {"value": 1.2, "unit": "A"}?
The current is {"value": 90, "unit": "A"}
